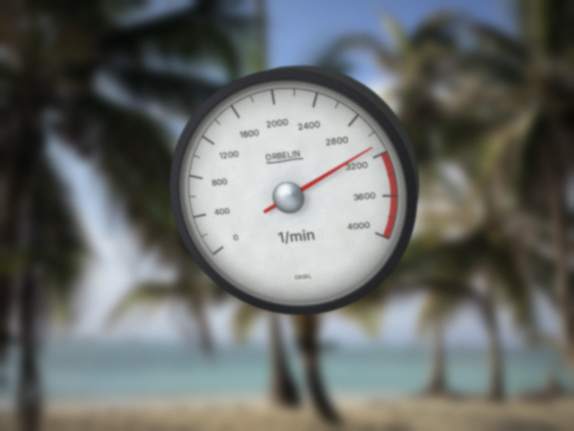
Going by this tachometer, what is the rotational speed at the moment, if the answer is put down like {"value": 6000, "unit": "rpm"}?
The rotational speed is {"value": 3100, "unit": "rpm"}
